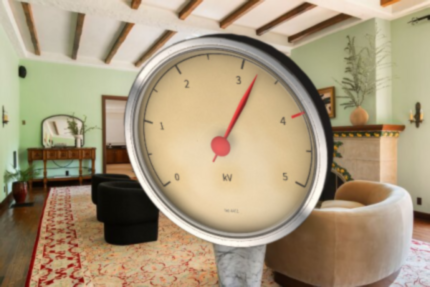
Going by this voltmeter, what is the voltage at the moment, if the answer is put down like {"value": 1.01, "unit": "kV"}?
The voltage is {"value": 3.25, "unit": "kV"}
